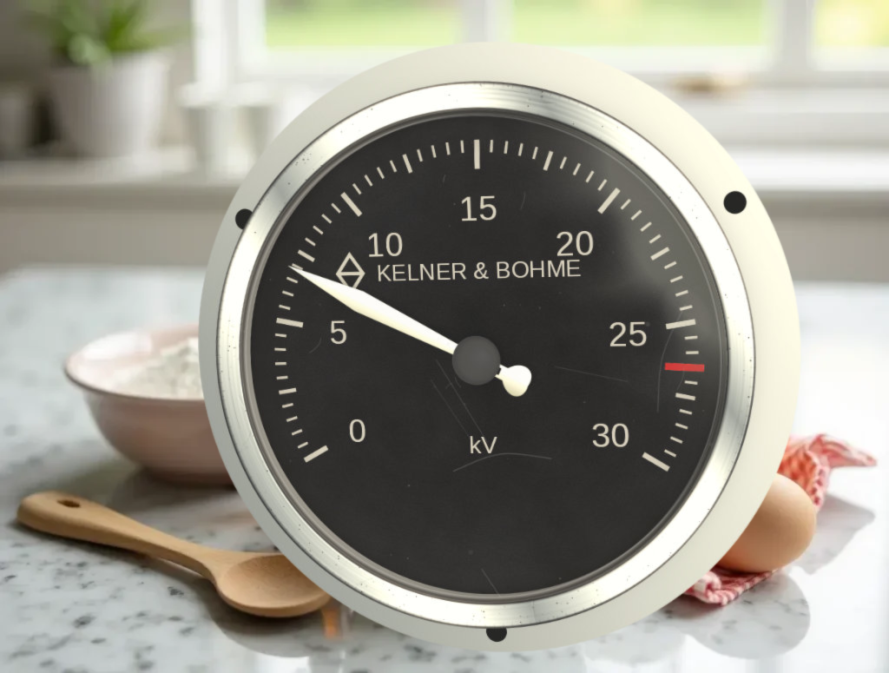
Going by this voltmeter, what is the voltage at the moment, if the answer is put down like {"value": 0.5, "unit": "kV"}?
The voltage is {"value": 7, "unit": "kV"}
